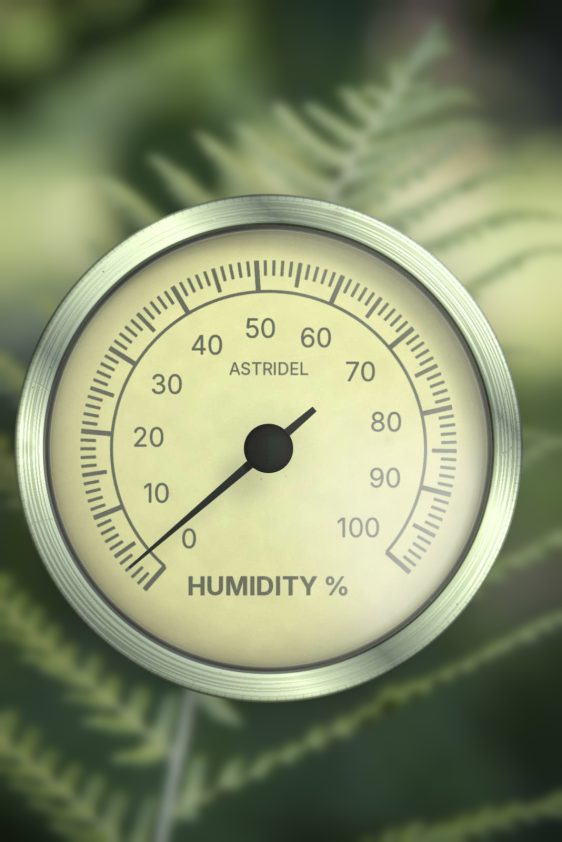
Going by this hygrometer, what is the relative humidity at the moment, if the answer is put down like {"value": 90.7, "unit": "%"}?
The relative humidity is {"value": 3, "unit": "%"}
